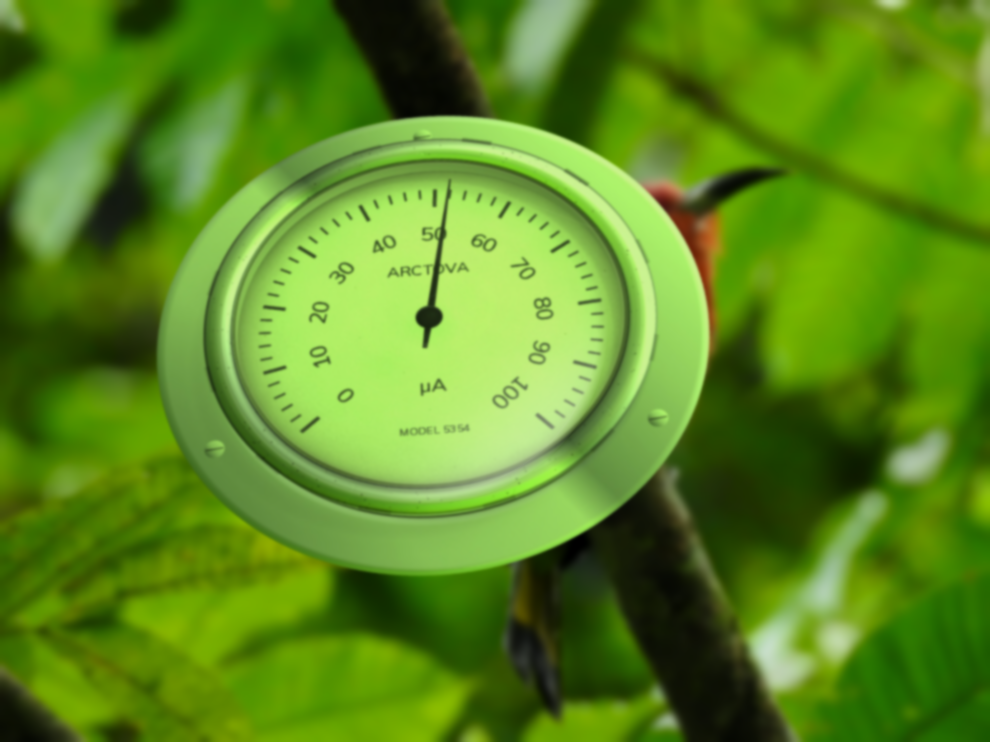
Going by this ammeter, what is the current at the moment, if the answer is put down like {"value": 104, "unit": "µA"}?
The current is {"value": 52, "unit": "µA"}
